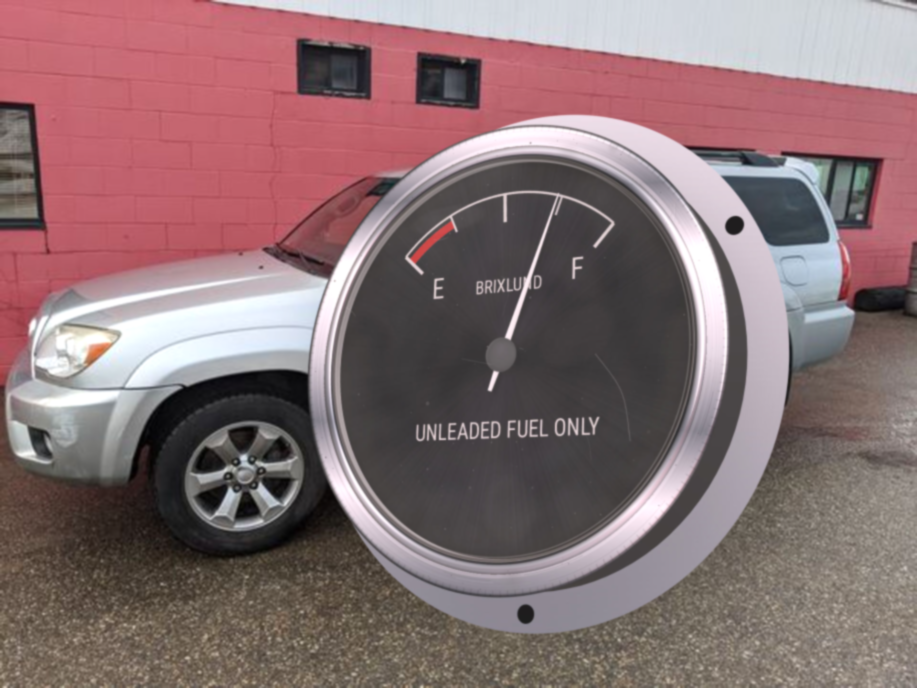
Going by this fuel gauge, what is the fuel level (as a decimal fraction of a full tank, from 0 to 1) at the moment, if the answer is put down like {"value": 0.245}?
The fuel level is {"value": 0.75}
